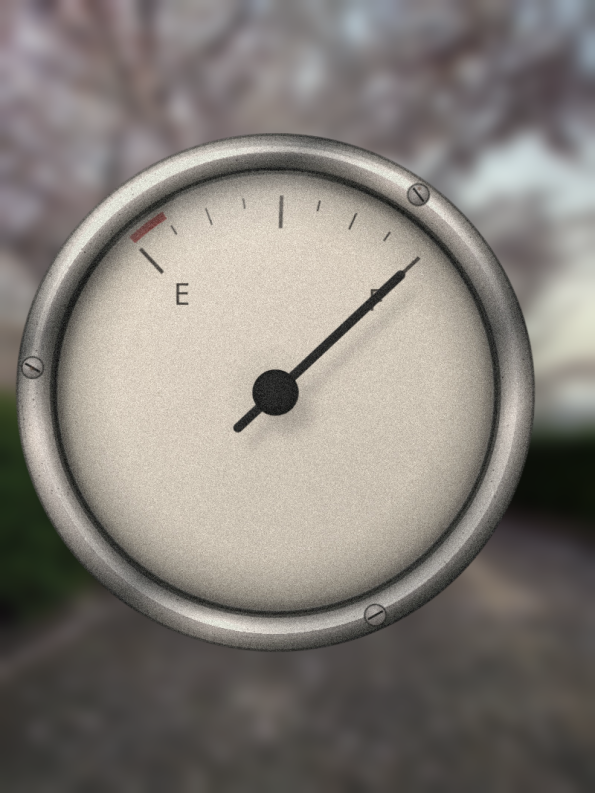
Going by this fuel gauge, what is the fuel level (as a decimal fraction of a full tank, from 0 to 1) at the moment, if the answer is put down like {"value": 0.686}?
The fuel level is {"value": 1}
